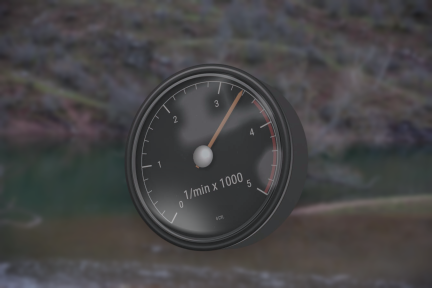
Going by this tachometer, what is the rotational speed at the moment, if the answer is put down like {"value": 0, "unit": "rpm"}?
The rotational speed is {"value": 3400, "unit": "rpm"}
